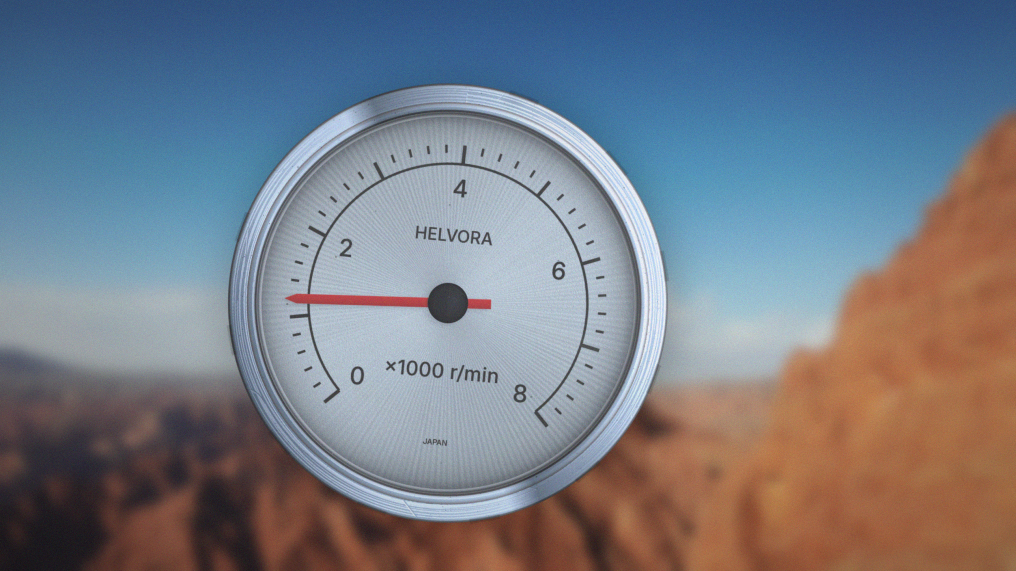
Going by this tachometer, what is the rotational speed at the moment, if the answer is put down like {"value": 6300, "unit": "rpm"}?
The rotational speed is {"value": 1200, "unit": "rpm"}
